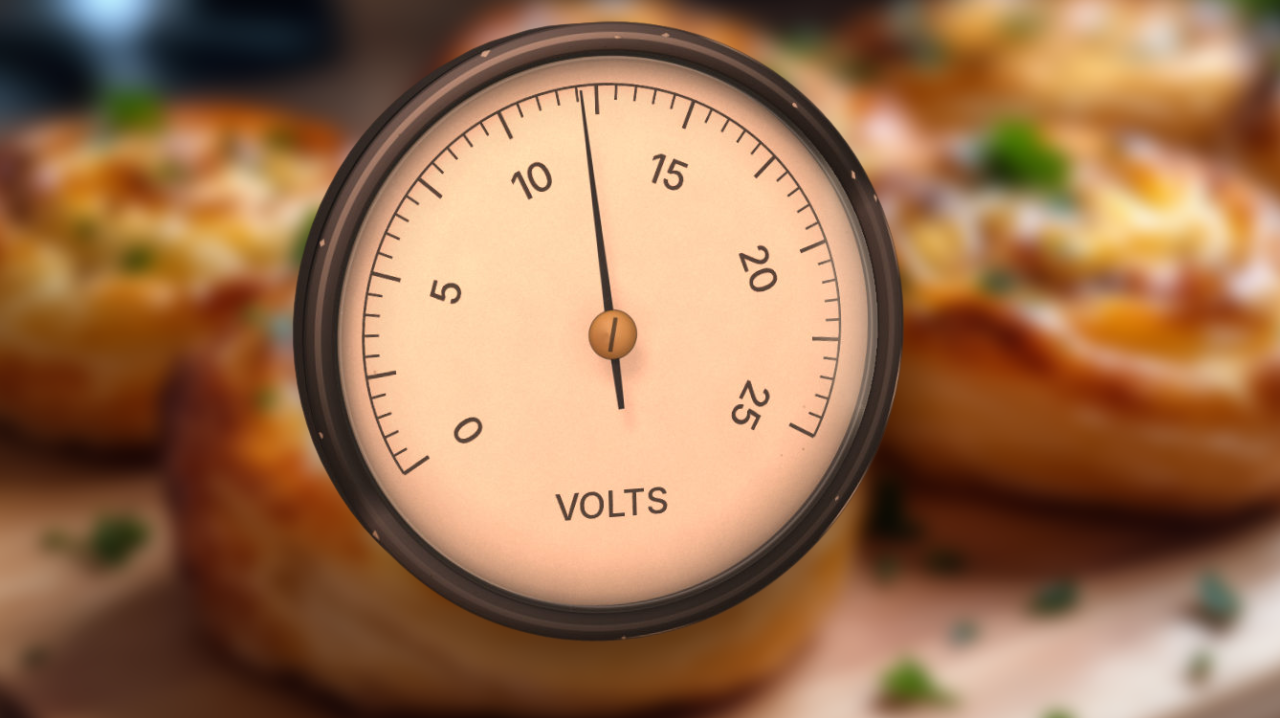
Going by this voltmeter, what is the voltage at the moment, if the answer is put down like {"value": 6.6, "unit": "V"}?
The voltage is {"value": 12, "unit": "V"}
